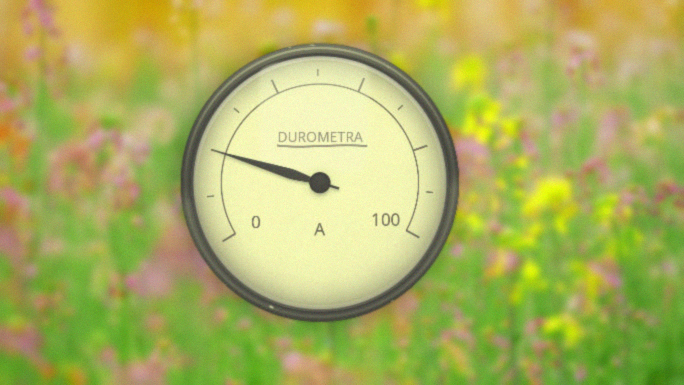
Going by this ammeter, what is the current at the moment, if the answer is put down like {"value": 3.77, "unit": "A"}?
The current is {"value": 20, "unit": "A"}
